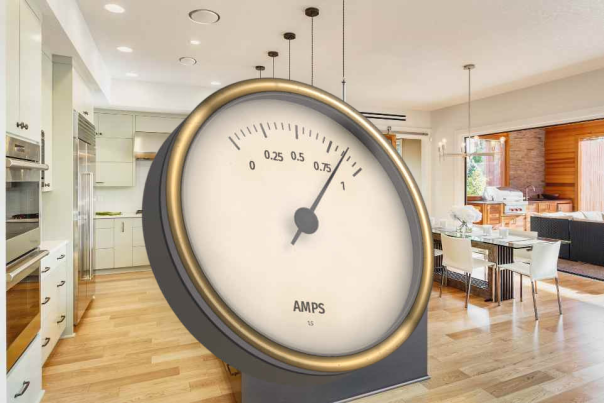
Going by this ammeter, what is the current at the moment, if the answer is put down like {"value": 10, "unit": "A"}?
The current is {"value": 0.85, "unit": "A"}
